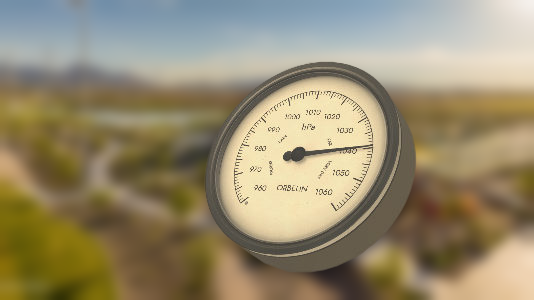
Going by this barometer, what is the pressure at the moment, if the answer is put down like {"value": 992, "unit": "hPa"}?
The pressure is {"value": 1040, "unit": "hPa"}
